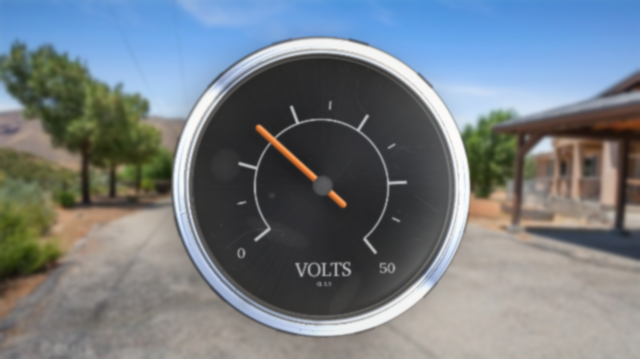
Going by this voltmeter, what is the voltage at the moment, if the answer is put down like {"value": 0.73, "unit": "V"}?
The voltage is {"value": 15, "unit": "V"}
